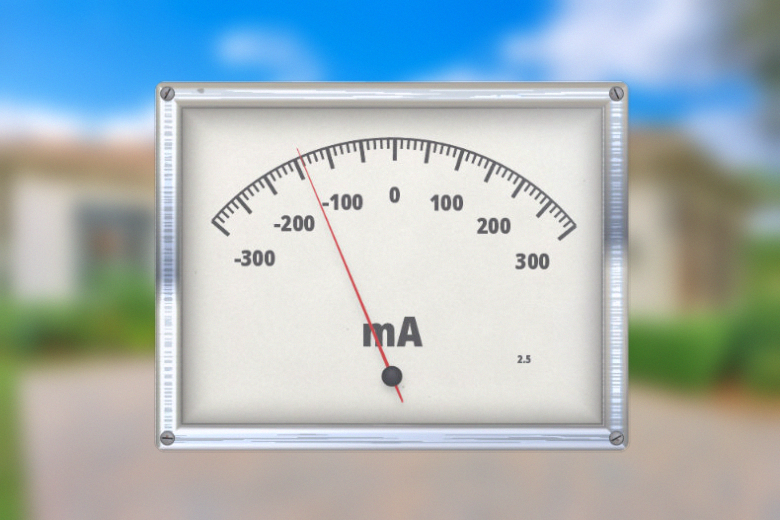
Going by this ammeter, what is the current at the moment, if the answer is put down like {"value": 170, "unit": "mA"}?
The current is {"value": -140, "unit": "mA"}
